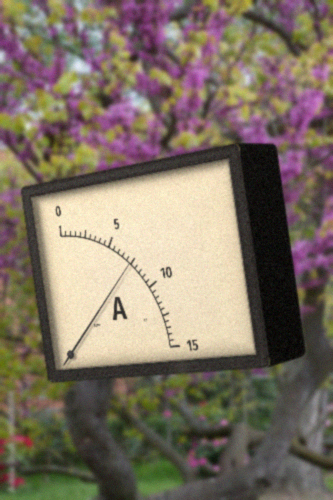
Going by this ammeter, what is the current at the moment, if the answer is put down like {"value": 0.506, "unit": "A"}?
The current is {"value": 7.5, "unit": "A"}
